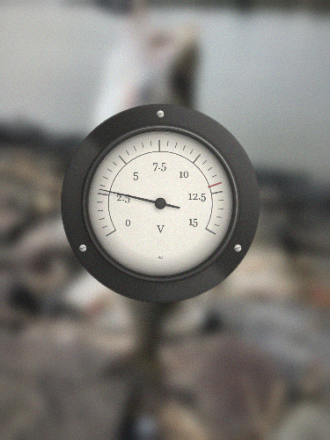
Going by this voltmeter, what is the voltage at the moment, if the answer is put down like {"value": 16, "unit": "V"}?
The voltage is {"value": 2.75, "unit": "V"}
